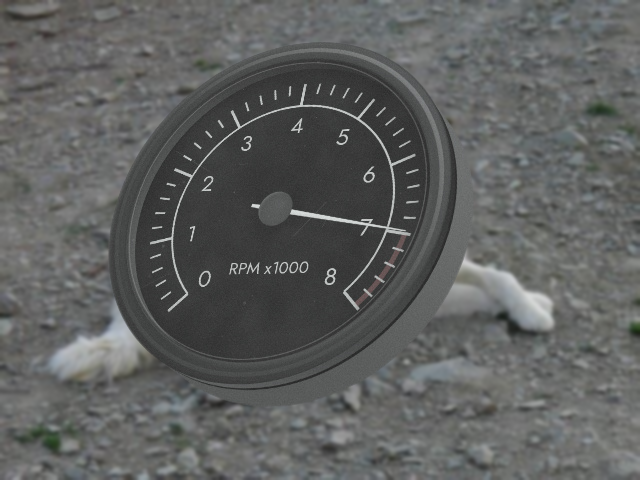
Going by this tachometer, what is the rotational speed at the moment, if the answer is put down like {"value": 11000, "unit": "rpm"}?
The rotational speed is {"value": 7000, "unit": "rpm"}
